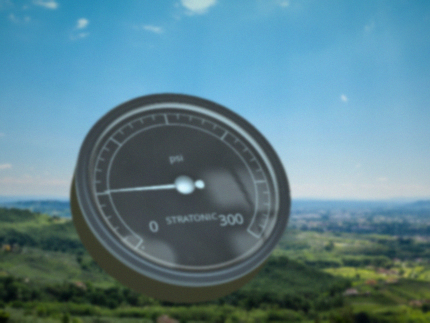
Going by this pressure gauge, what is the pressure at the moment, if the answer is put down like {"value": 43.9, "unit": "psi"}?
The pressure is {"value": 50, "unit": "psi"}
